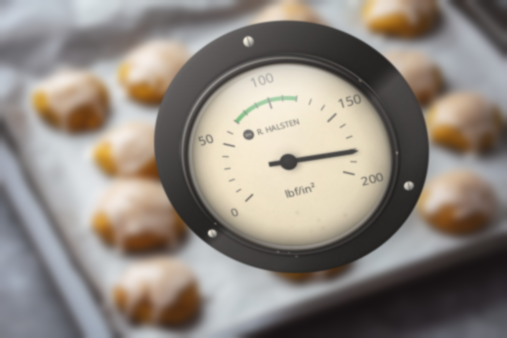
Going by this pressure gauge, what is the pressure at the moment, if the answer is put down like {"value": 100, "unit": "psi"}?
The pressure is {"value": 180, "unit": "psi"}
